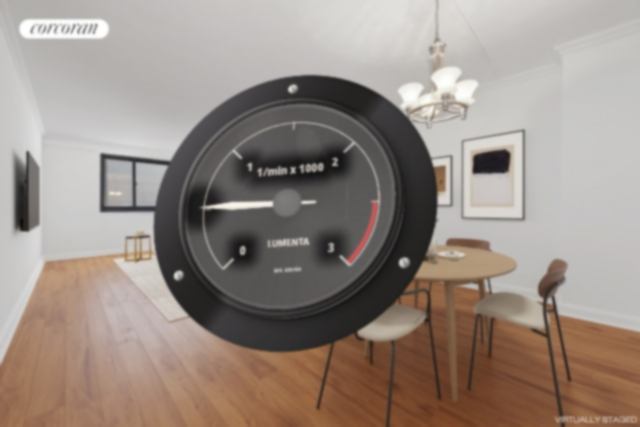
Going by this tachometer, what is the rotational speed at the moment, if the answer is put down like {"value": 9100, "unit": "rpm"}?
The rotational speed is {"value": 500, "unit": "rpm"}
